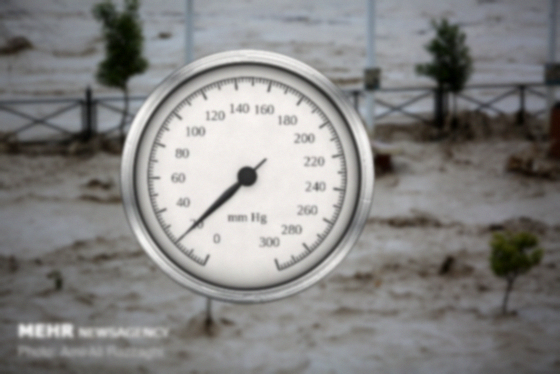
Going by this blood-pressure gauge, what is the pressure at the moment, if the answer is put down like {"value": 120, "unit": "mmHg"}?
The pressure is {"value": 20, "unit": "mmHg"}
